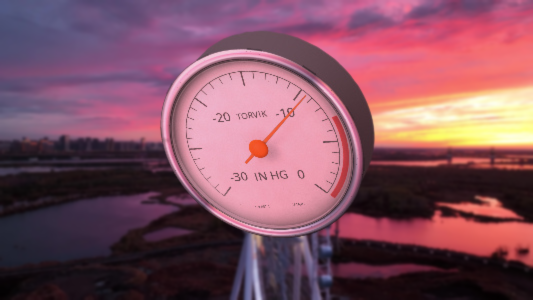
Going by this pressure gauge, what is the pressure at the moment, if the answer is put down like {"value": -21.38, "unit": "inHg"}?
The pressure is {"value": -9.5, "unit": "inHg"}
